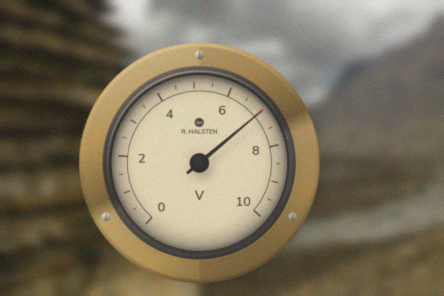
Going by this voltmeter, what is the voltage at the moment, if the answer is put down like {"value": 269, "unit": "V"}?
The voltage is {"value": 7, "unit": "V"}
